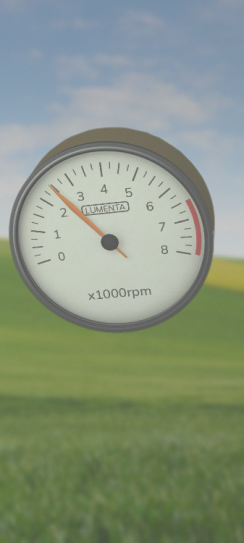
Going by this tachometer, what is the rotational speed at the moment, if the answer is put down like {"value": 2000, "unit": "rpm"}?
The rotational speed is {"value": 2500, "unit": "rpm"}
